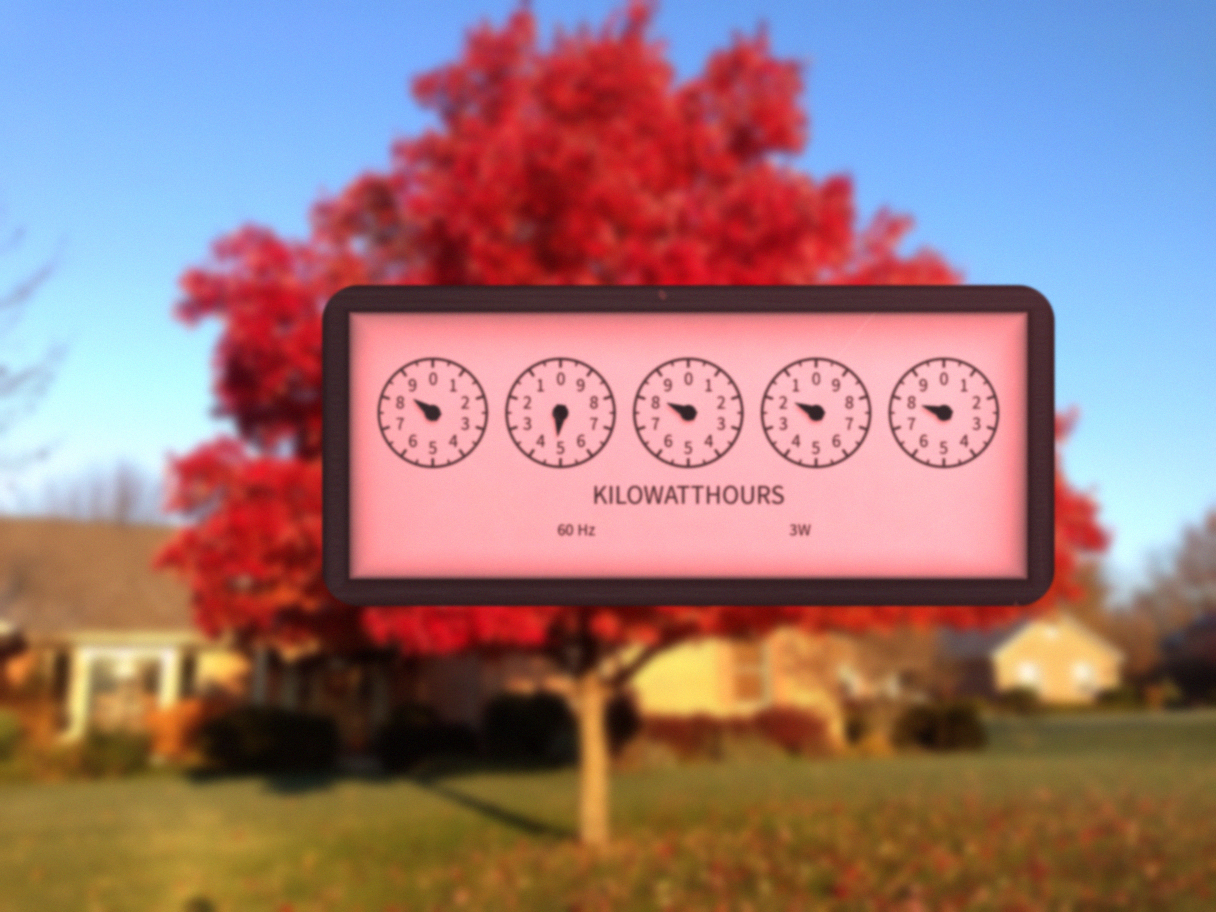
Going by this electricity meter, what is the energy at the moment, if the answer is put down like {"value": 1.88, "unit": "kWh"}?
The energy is {"value": 84818, "unit": "kWh"}
